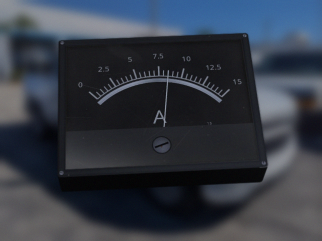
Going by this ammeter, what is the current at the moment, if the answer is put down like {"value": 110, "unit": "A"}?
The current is {"value": 8.5, "unit": "A"}
